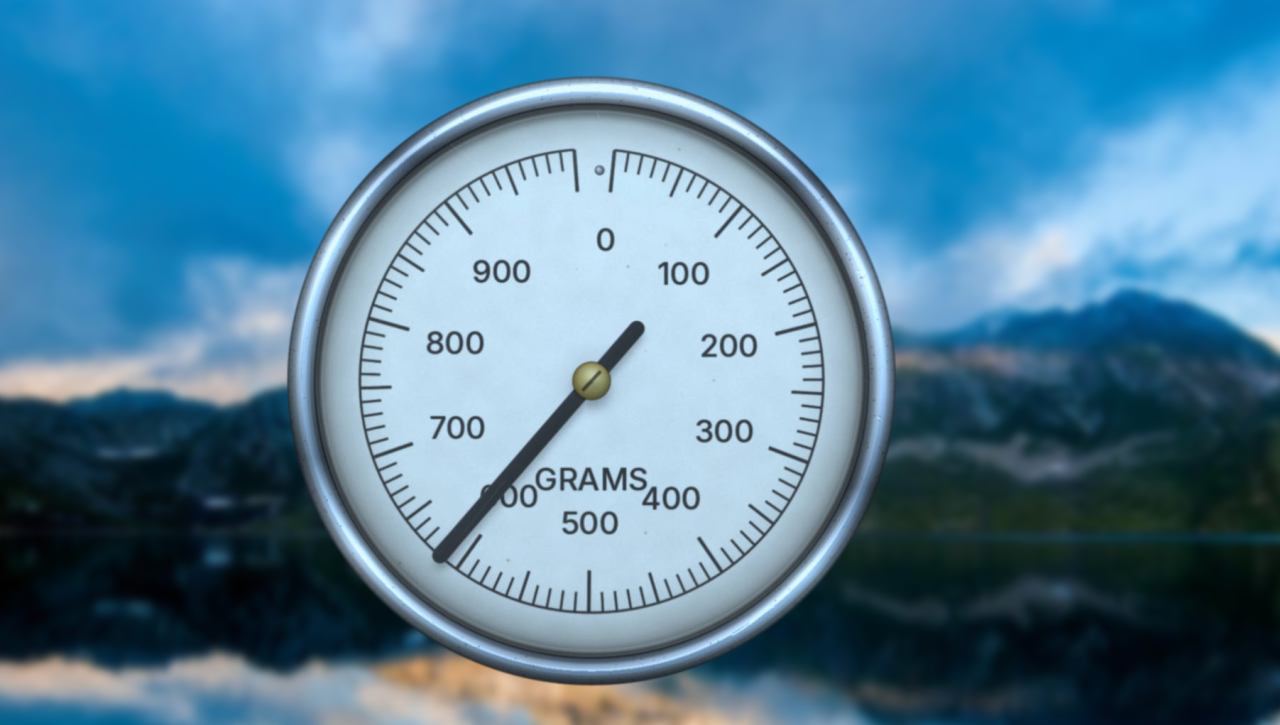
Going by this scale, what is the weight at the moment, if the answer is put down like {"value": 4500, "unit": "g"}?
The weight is {"value": 615, "unit": "g"}
